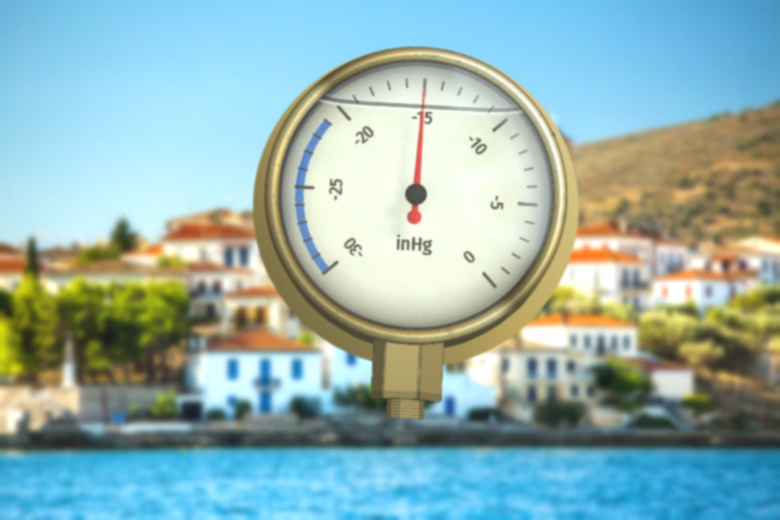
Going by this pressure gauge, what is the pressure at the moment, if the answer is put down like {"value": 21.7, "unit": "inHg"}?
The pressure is {"value": -15, "unit": "inHg"}
